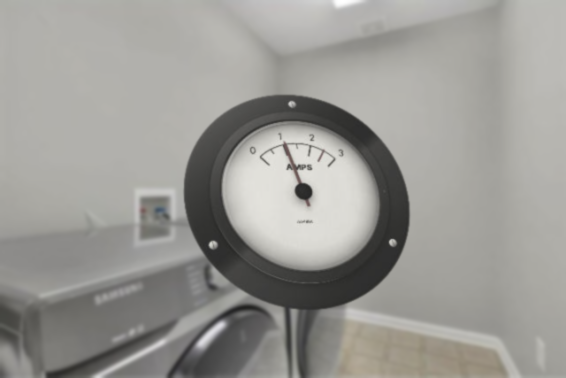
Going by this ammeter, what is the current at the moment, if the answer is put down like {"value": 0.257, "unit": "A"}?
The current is {"value": 1, "unit": "A"}
